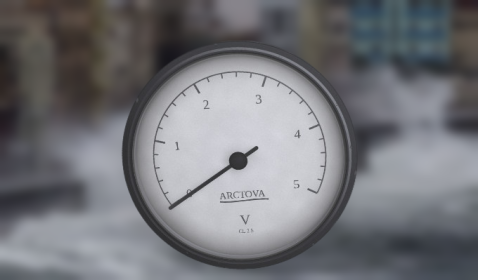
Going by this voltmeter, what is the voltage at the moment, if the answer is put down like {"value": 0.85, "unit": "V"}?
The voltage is {"value": 0, "unit": "V"}
